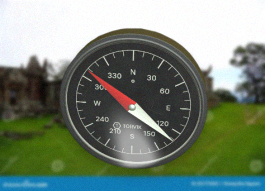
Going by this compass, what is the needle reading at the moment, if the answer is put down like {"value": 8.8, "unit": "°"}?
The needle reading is {"value": 310, "unit": "°"}
